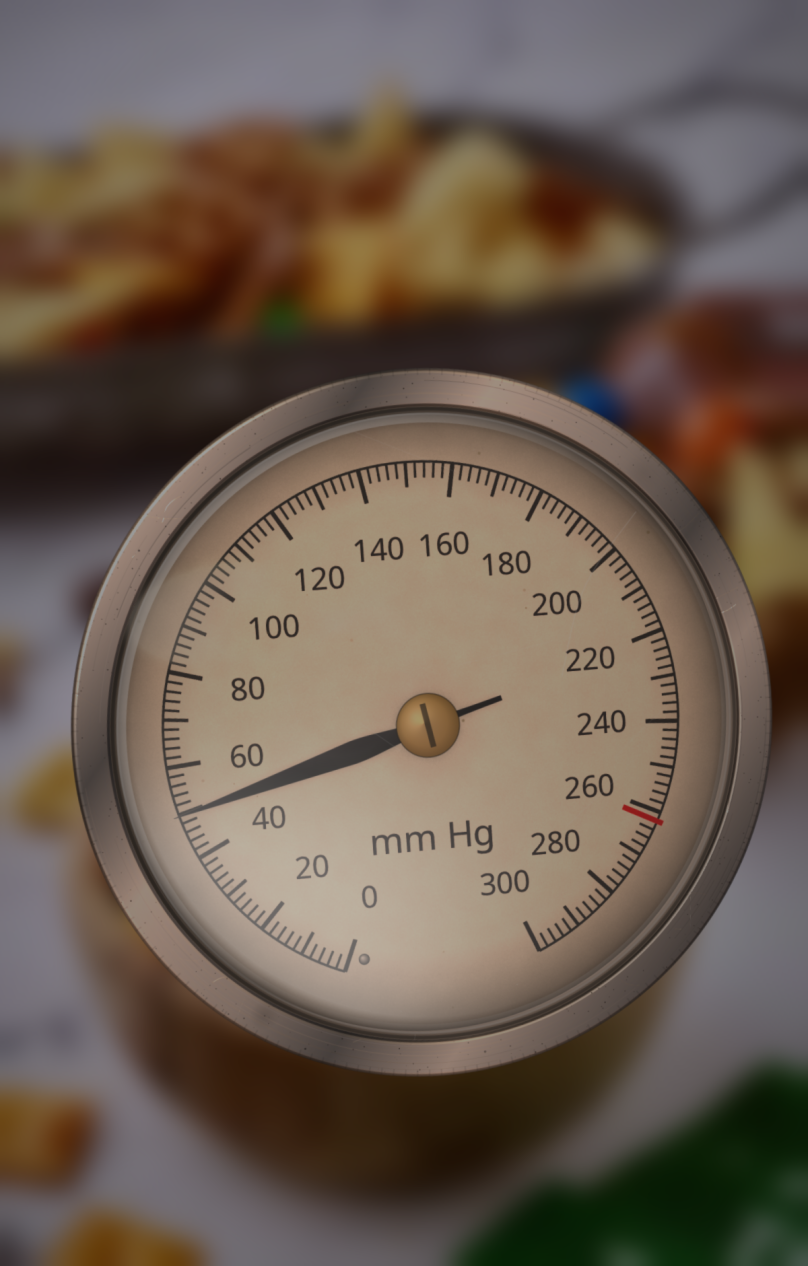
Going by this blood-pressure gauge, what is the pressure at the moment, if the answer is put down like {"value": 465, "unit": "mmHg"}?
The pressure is {"value": 50, "unit": "mmHg"}
